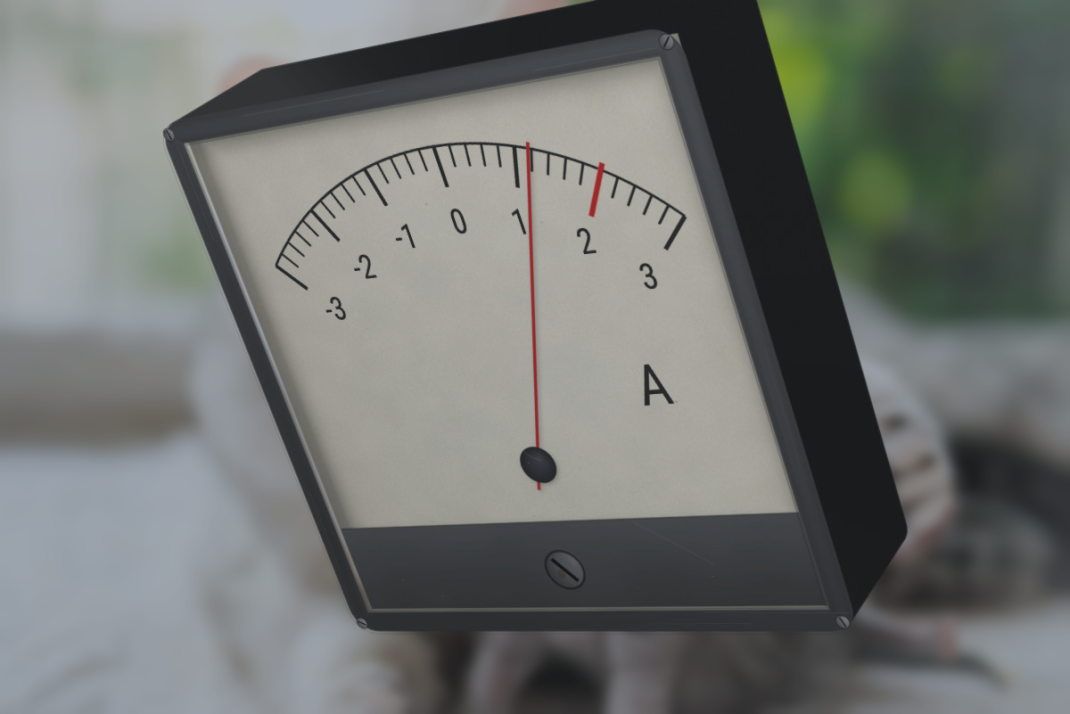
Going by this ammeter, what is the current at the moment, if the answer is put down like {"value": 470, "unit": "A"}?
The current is {"value": 1.2, "unit": "A"}
